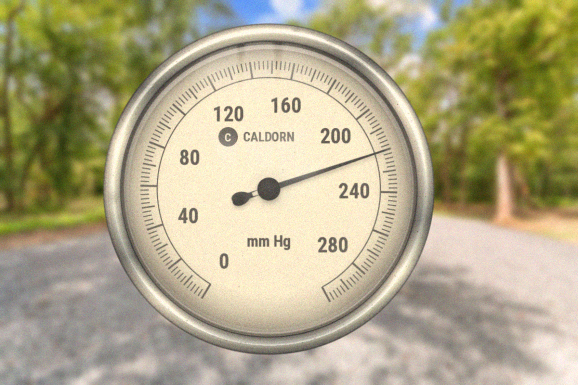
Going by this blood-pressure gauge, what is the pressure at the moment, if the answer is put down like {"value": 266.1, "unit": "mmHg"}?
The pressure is {"value": 220, "unit": "mmHg"}
